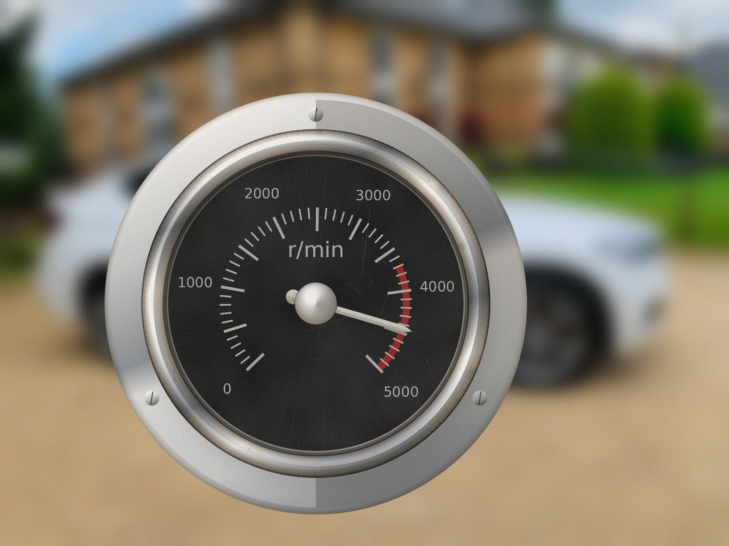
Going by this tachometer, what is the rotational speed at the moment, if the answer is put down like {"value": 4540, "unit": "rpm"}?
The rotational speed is {"value": 4450, "unit": "rpm"}
